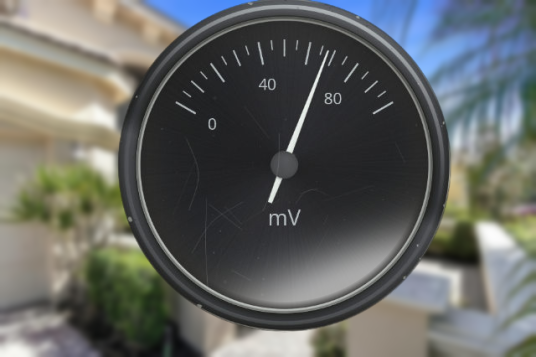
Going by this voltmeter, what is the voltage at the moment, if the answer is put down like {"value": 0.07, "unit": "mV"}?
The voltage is {"value": 67.5, "unit": "mV"}
